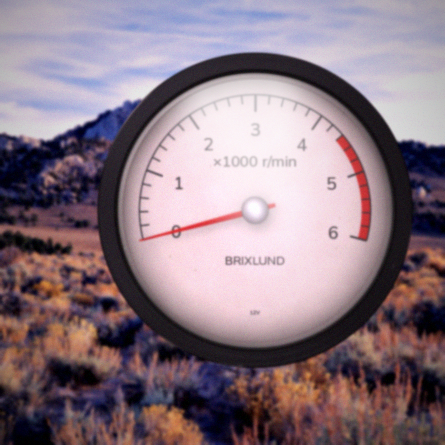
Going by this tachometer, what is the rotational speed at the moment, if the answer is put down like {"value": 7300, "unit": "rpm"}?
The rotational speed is {"value": 0, "unit": "rpm"}
